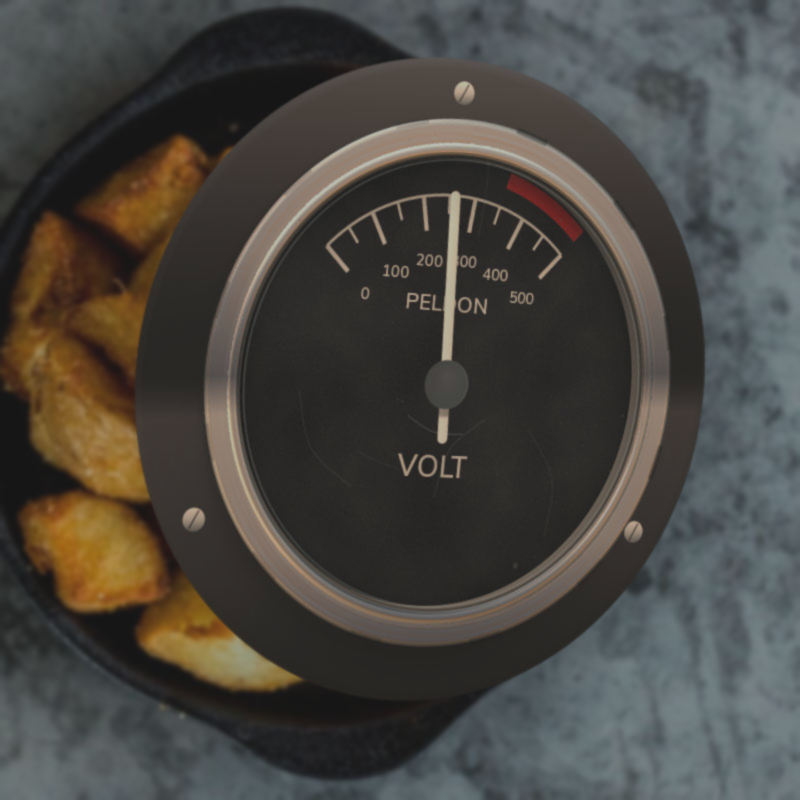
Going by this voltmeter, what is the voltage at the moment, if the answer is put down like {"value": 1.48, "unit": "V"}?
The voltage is {"value": 250, "unit": "V"}
